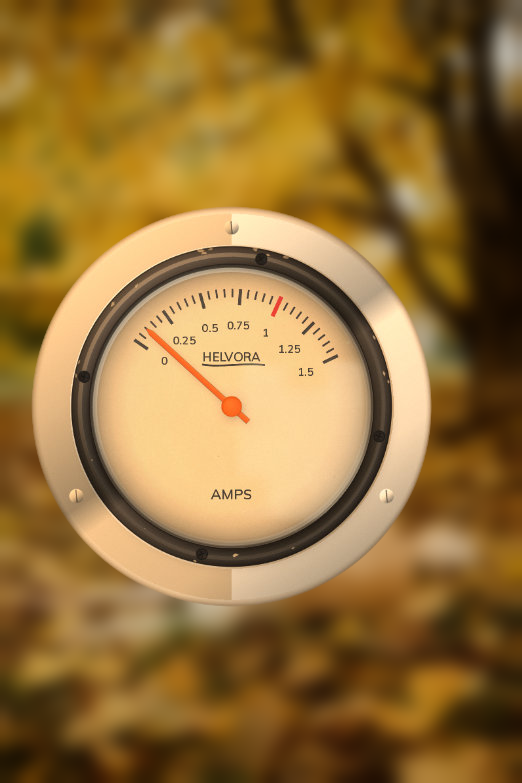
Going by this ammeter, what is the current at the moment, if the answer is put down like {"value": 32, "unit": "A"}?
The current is {"value": 0.1, "unit": "A"}
